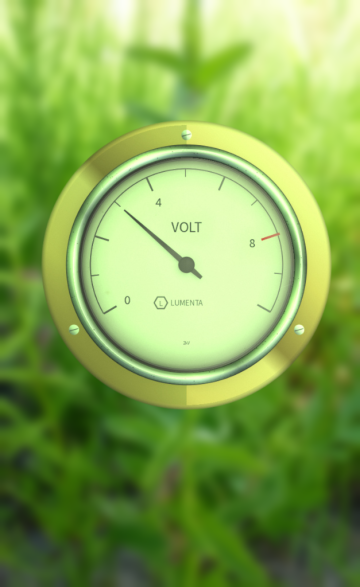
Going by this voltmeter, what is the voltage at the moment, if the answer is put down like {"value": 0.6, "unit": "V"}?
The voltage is {"value": 3, "unit": "V"}
